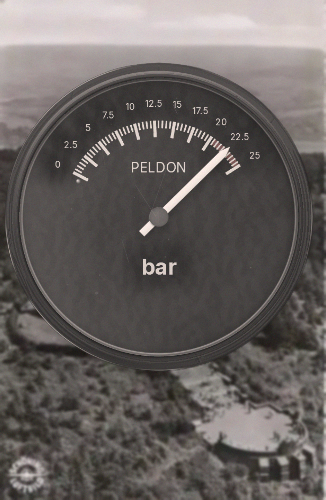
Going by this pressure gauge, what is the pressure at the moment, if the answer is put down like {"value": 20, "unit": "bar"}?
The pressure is {"value": 22.5, "unit": "bar"}
